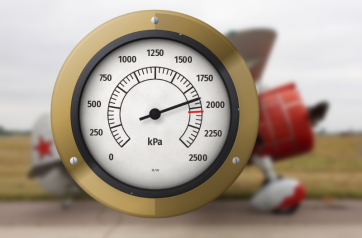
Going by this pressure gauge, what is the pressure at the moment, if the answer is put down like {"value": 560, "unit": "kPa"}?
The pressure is {"value": 1900, "unit": "kPa"}
